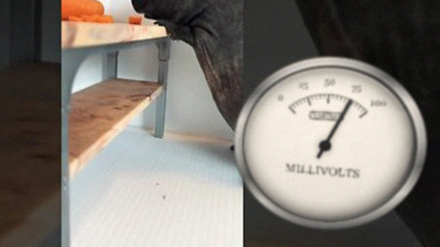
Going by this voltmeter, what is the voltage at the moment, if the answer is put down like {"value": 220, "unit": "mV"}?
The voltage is {"value": 75, "unit": "mV"}
